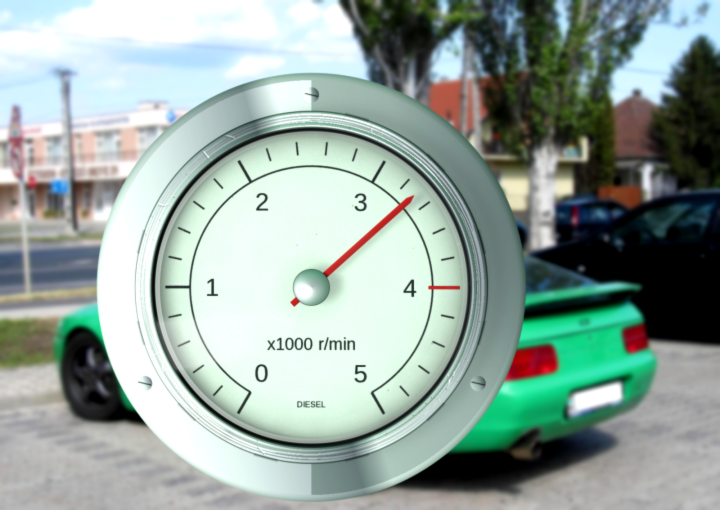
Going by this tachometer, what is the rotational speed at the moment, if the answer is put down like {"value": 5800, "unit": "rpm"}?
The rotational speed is {"value": 3300, "unit": "rpm"}
